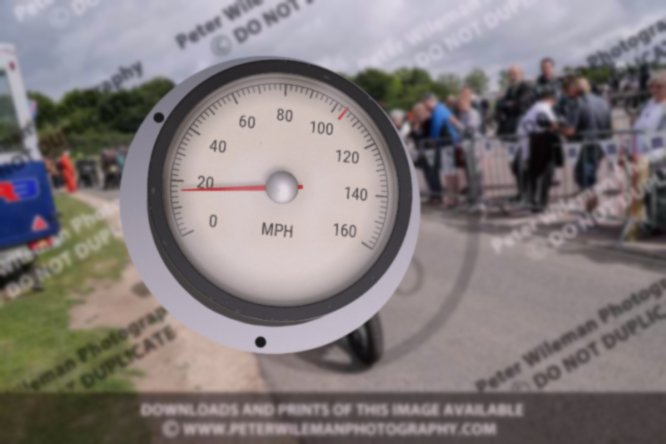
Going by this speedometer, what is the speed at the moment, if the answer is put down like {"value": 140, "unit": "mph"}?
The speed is {"value": 16, "unit": "mph"}
